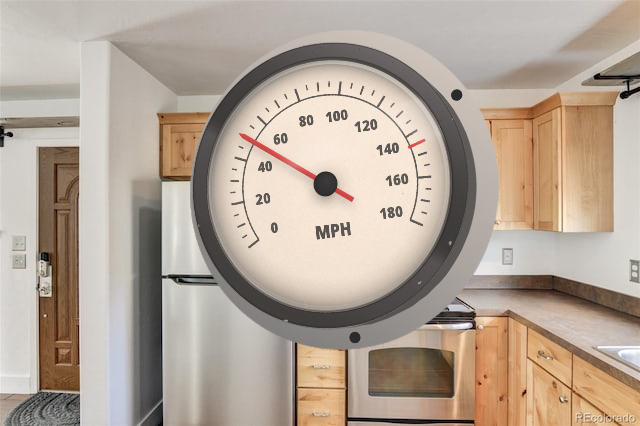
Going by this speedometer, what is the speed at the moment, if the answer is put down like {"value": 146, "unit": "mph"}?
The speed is {"value": 50, "unit": "mph"}
